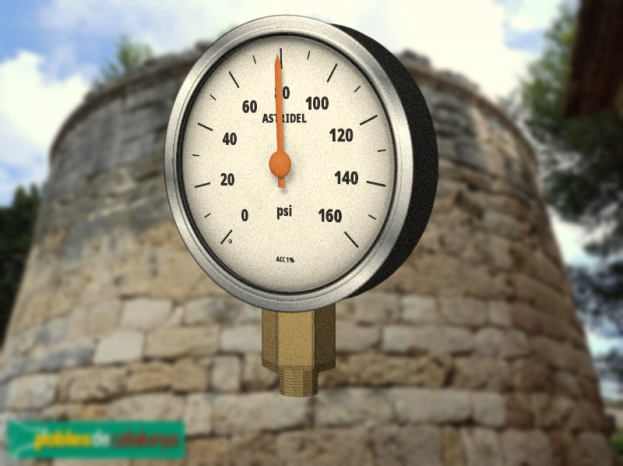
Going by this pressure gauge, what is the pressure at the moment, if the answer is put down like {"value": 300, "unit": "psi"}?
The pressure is {"value": 80, "unit": "psi"}
